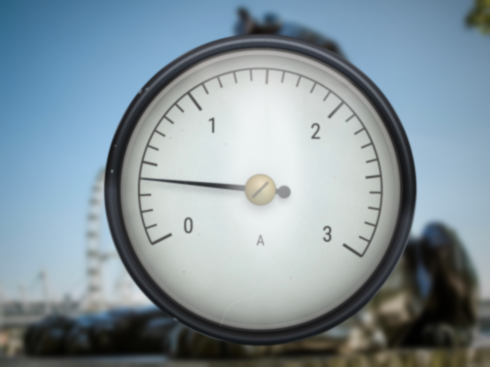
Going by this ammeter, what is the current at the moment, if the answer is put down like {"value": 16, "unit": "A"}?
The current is {"value": 0.4, "unit": "A"}
